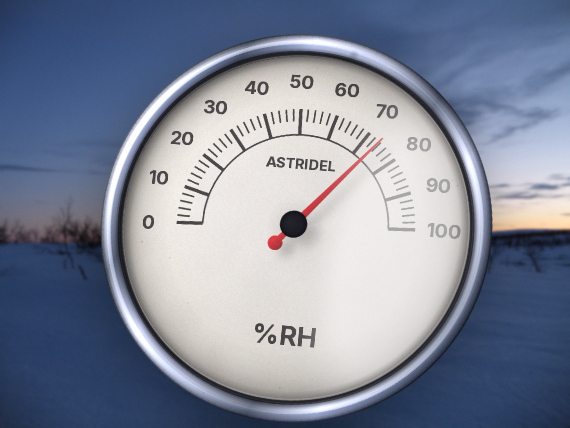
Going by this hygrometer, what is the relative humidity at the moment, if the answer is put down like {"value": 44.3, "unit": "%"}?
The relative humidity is {"value": 74, "unit": "%"}
